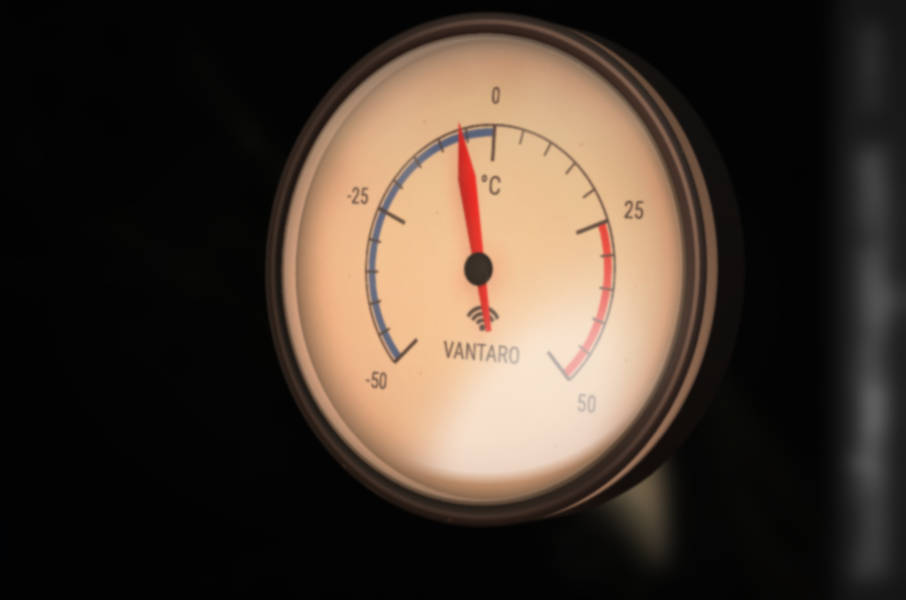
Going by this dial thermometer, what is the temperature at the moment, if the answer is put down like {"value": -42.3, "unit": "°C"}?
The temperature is {"value": -5, "unit": "°C"}
